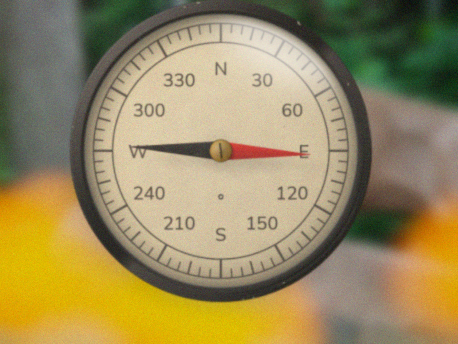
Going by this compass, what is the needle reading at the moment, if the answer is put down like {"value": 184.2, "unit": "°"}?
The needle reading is {"value": 92.5, "unit": "°"}
